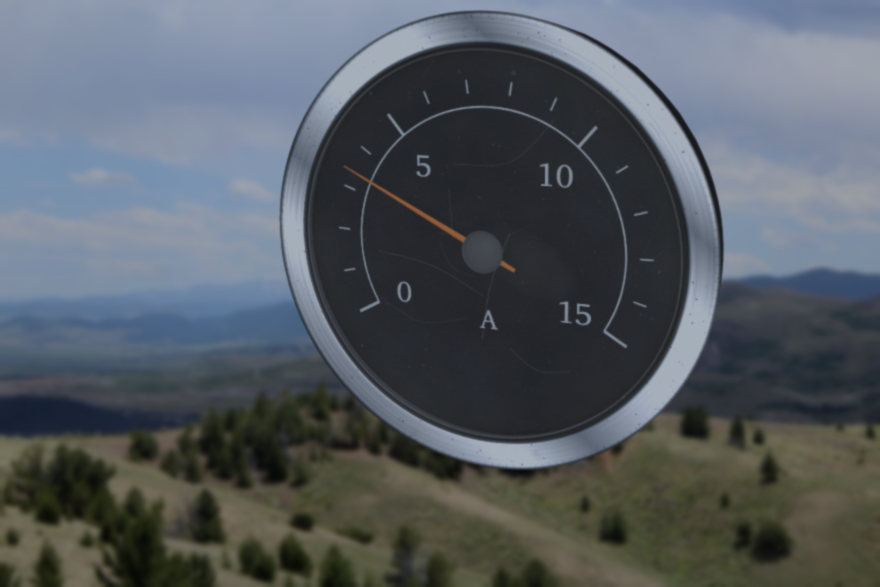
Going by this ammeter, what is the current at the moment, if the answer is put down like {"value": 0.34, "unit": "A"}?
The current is {"value": 3.5, "unit": "A"}
